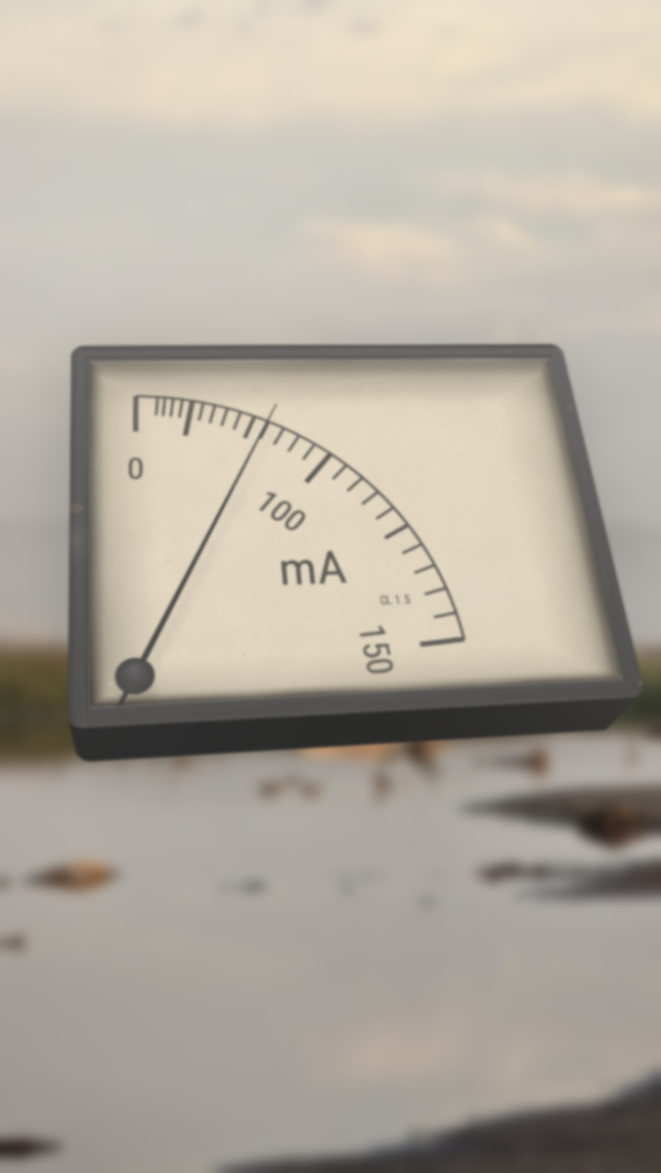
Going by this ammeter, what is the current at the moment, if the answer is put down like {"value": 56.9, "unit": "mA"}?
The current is {"value": 80, "unit": "mA"}
